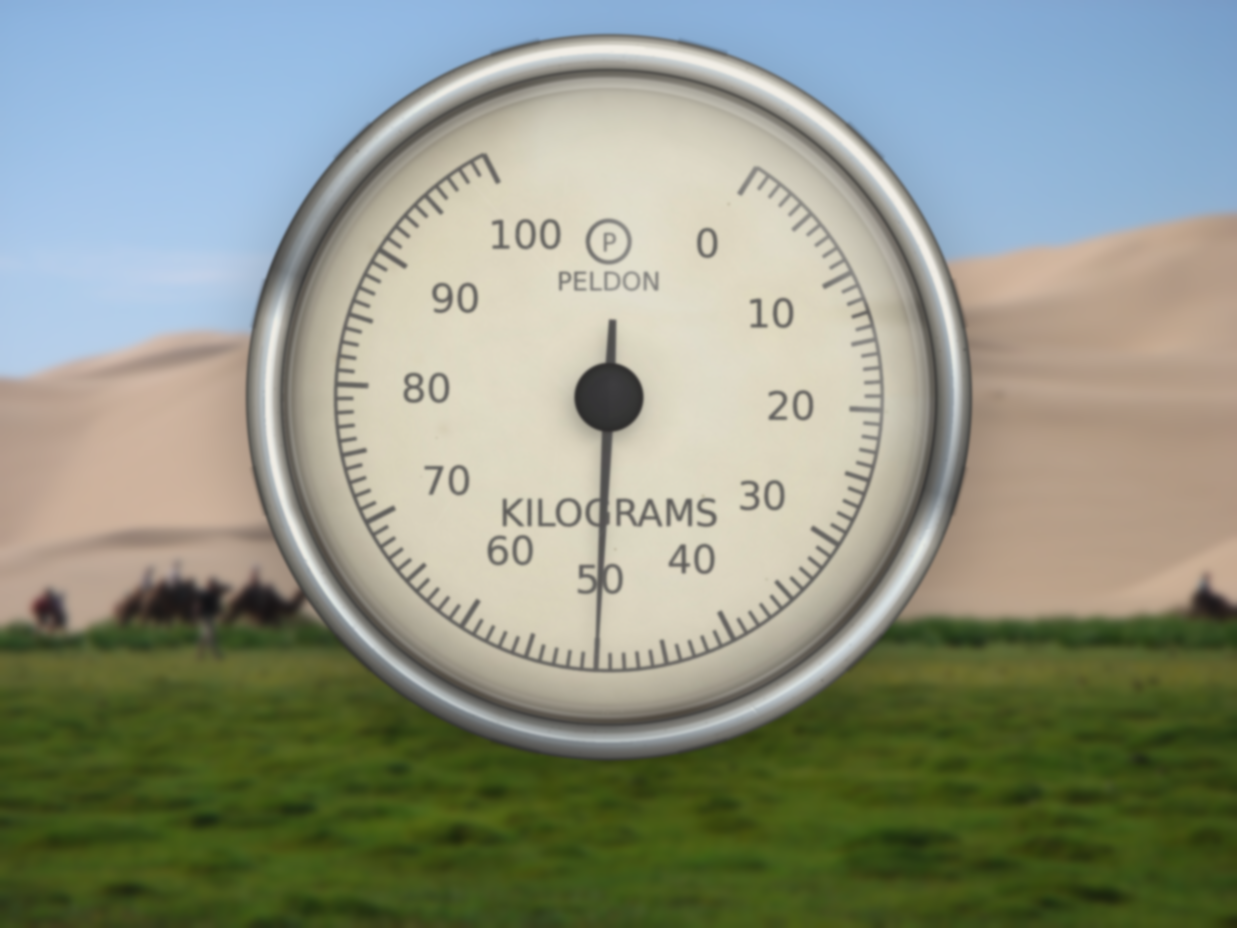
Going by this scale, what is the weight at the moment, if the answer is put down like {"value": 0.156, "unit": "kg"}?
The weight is {"value": 50, "unit": "kg"}
